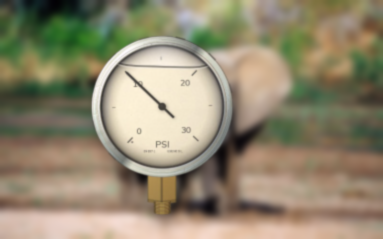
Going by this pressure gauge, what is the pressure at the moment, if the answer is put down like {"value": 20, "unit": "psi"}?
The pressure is {"value": 10, "unit": "psi"}
